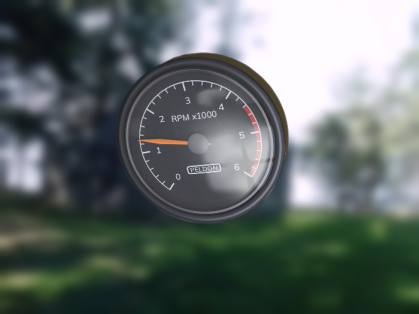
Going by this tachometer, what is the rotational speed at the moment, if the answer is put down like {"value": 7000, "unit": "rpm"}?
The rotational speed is {"value": 1300, "unit": "rpm"}
